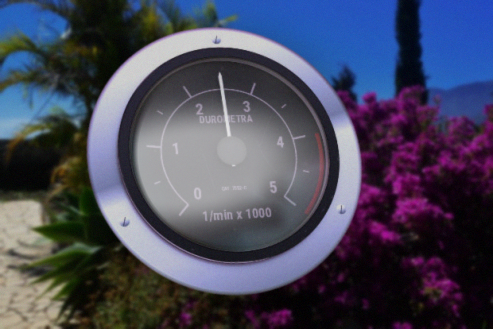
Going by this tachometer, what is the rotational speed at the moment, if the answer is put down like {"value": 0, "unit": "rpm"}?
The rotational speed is {"value": 2500, "unit": "rpm"}
